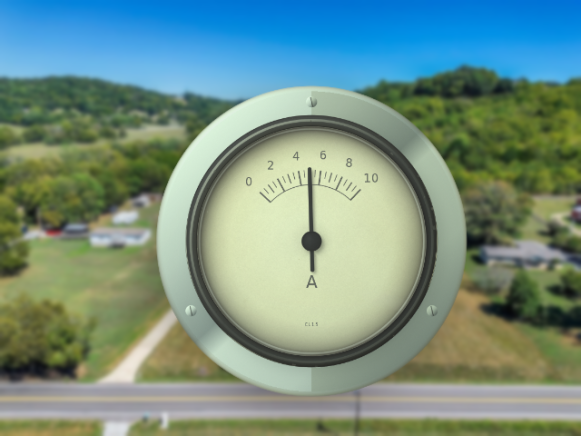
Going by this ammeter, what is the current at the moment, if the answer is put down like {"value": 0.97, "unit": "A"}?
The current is {"value": 5, "unit": "A"}
